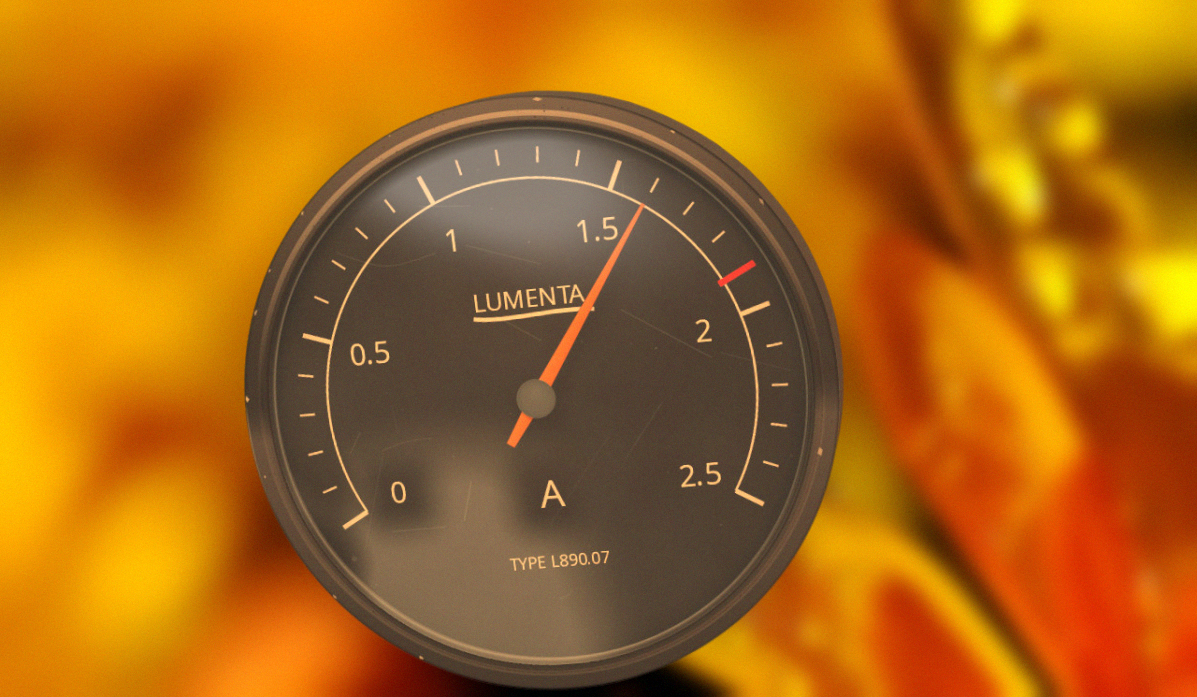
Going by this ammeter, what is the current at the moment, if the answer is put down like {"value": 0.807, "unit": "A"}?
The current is {"value": 1.6, "unit": "A"}
